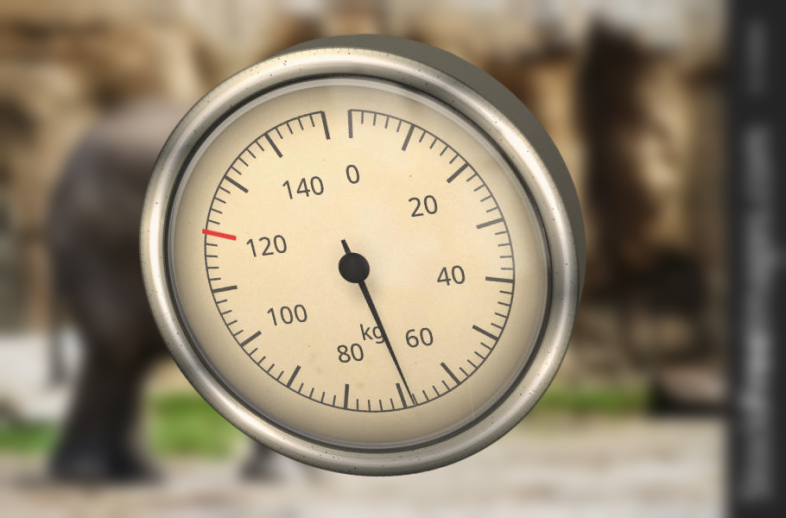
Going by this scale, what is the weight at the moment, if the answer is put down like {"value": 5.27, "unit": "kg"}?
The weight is {"value": 68, "unit": "kg"}
